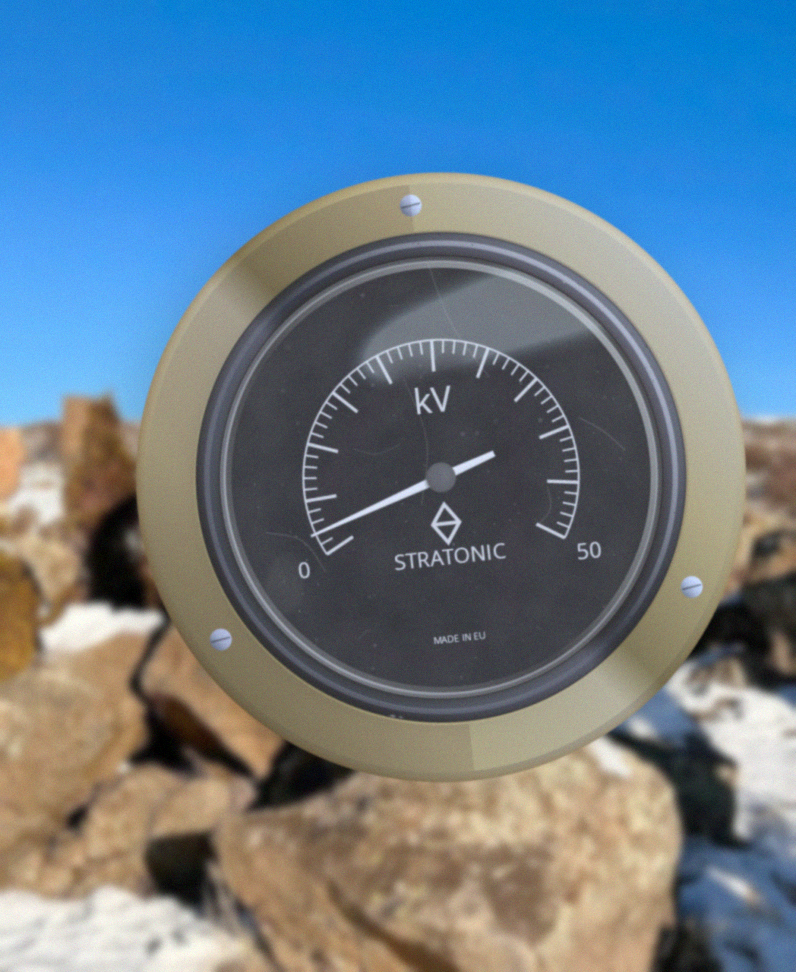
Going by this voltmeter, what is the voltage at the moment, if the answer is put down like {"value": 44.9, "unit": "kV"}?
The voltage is {"value": 2, "unit": "kV"}
